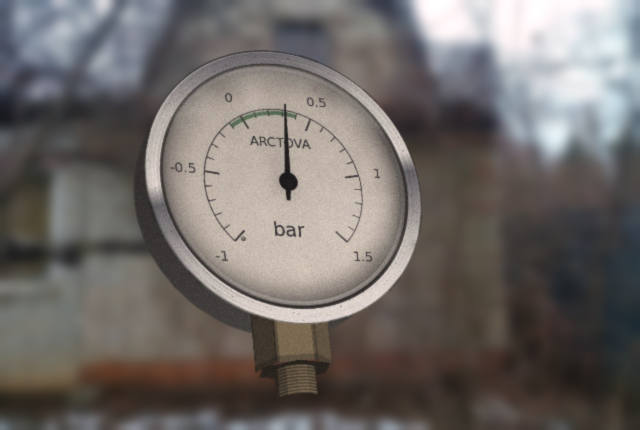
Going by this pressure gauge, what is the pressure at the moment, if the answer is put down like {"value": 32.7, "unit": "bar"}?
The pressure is {"value": 0.3, "unit": "bar"}
